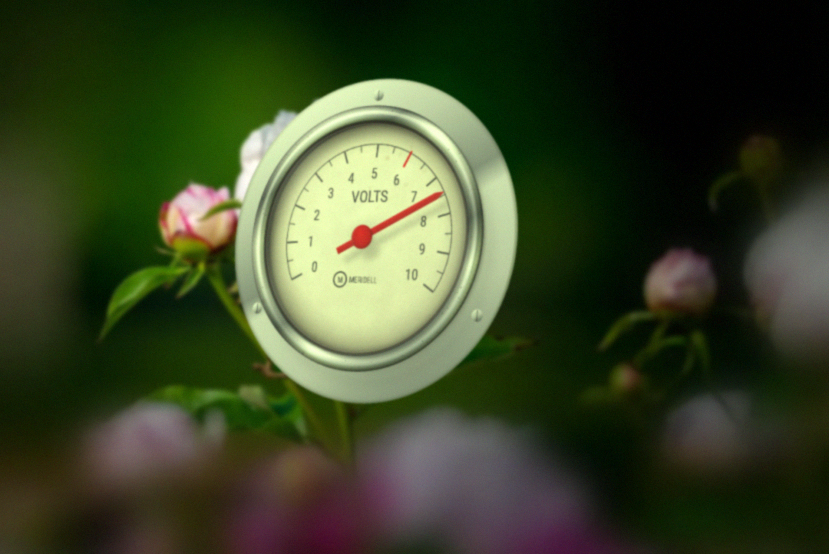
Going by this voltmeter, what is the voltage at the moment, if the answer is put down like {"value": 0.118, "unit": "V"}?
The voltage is {"value": 7.5, "unit": "V"}
